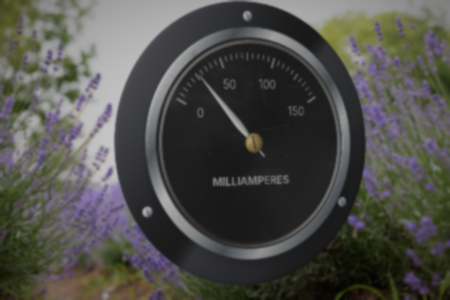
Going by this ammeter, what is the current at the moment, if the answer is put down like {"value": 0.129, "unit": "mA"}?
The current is {"value": 25, "unit": "mA"}
